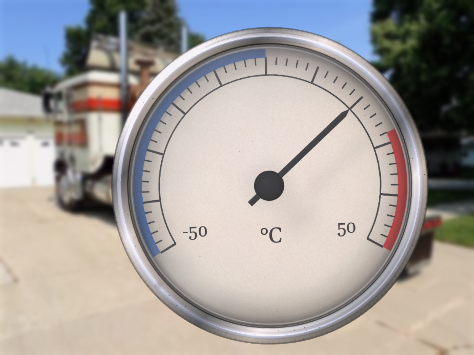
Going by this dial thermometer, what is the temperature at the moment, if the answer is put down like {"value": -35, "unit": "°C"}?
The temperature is {"value": 20, "unit": "°C"}
